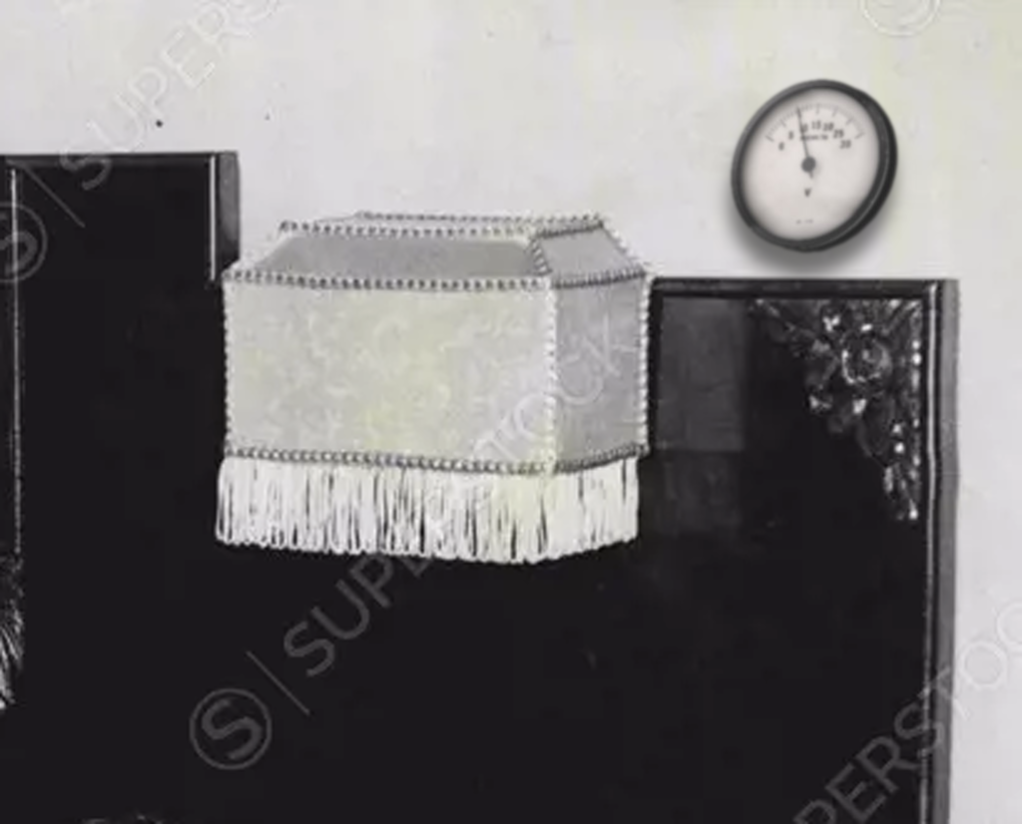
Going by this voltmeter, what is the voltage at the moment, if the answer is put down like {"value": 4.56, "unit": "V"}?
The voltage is {"value": 10, "unit": "V"}
